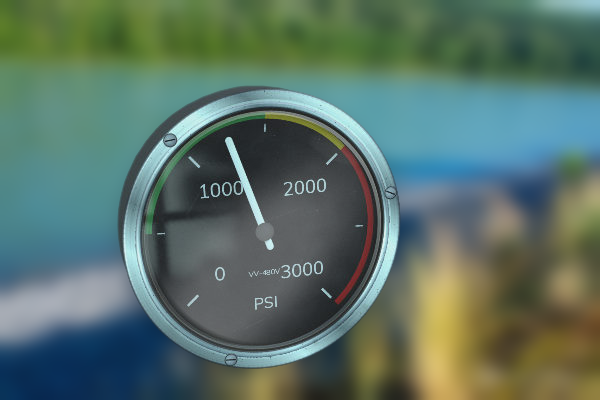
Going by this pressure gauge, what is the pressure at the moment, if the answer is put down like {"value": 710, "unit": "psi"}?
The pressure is {"value": 1250, "unit": "psi"}
